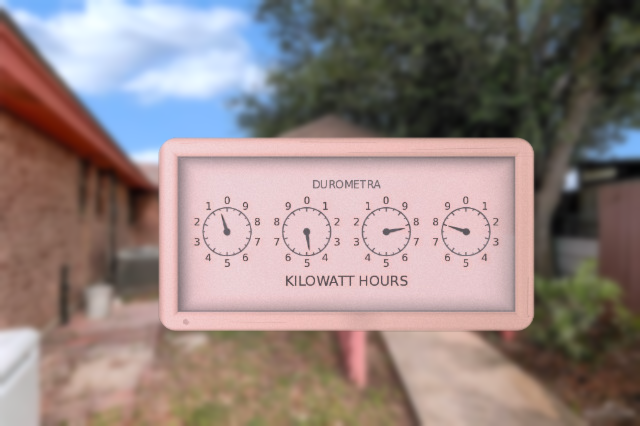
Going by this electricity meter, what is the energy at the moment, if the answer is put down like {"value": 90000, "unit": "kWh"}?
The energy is {"value": 478, "unit": "kWh"}
